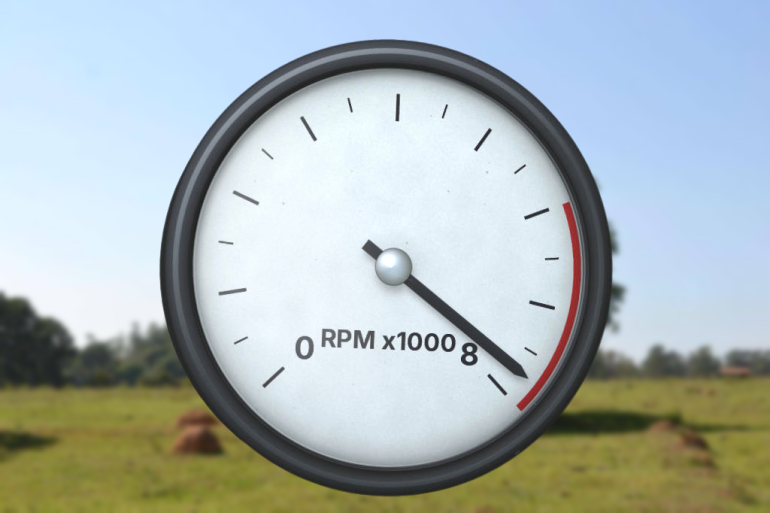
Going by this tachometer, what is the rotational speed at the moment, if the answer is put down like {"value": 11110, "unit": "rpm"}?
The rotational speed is {"value": 7750, "unit": "rpm"}
